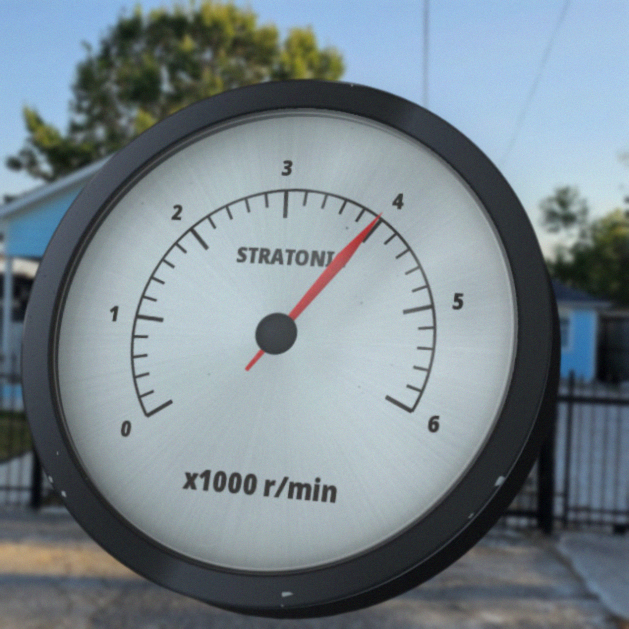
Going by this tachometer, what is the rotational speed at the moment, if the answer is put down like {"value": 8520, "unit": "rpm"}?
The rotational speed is {"value": 4000, "unit": "rpm"}
